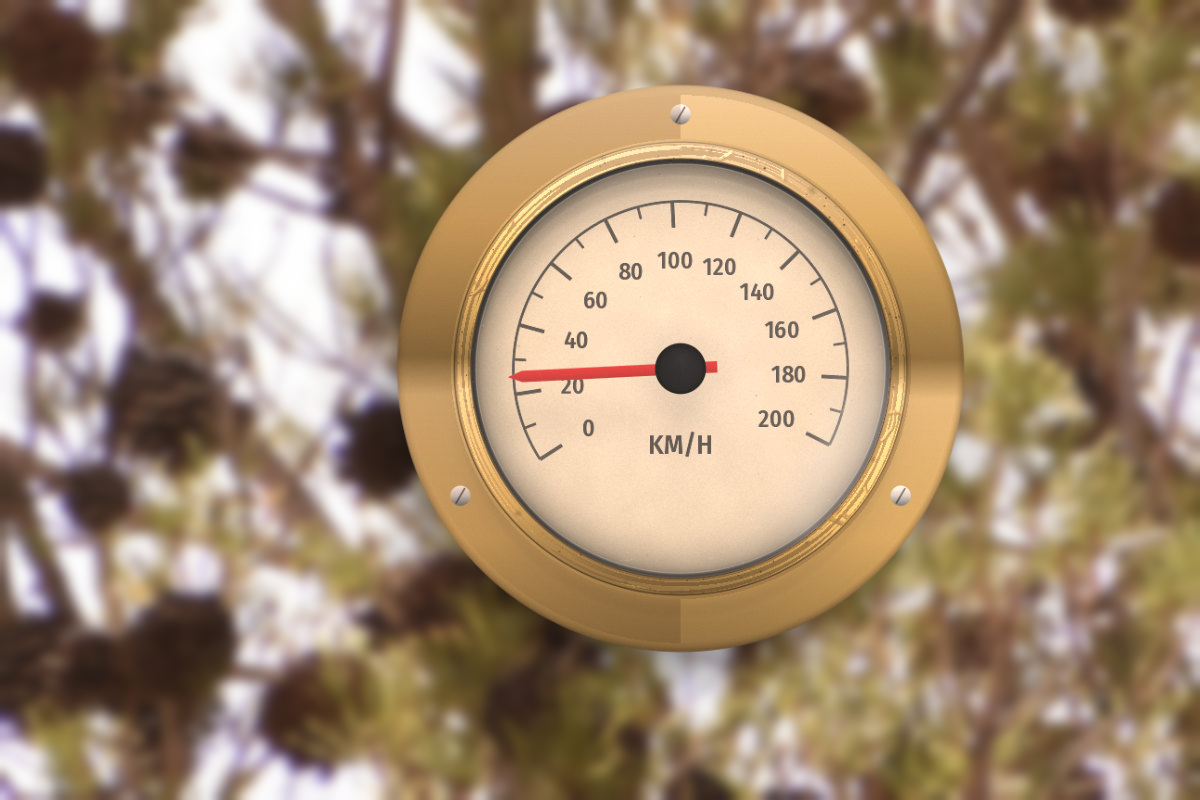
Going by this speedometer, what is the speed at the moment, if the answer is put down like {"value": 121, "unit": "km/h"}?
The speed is {"value": 25, "unit": "km/h"}
